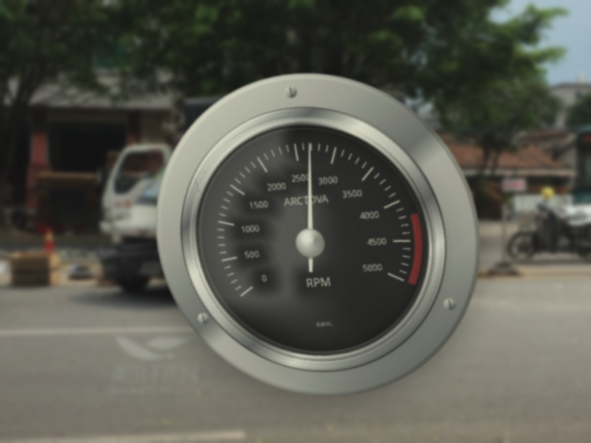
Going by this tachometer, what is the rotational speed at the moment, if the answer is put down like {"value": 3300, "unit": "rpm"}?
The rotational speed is {"value": 2700, "unit": "rpm"}
